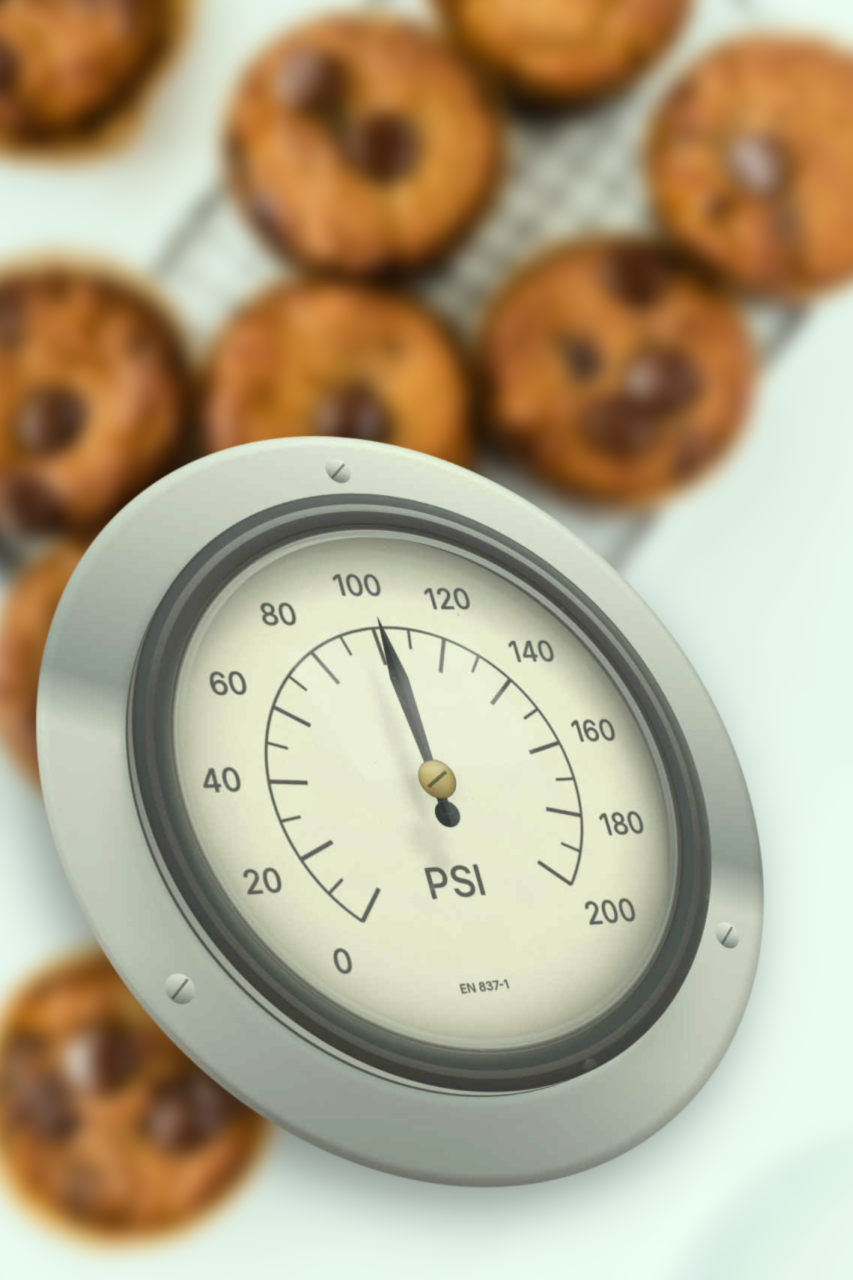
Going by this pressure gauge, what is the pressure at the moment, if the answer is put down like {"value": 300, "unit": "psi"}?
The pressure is {"value": 100, "unit": "psi"}
